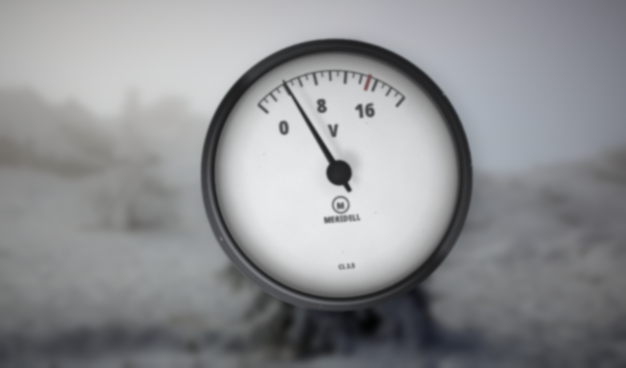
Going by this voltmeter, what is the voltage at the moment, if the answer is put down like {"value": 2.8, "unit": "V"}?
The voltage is {"value": 4, "unit": "V"}
